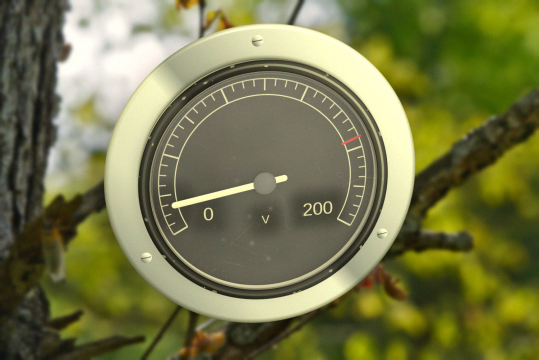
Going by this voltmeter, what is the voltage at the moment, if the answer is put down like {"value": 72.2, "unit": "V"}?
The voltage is {"value": 15, "unit": "V"}
